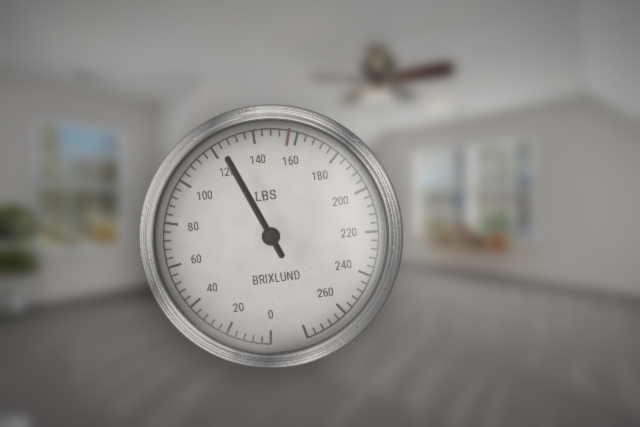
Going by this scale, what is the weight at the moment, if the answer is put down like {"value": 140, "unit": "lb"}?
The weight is {"value": 124, "unit": "lb"}
